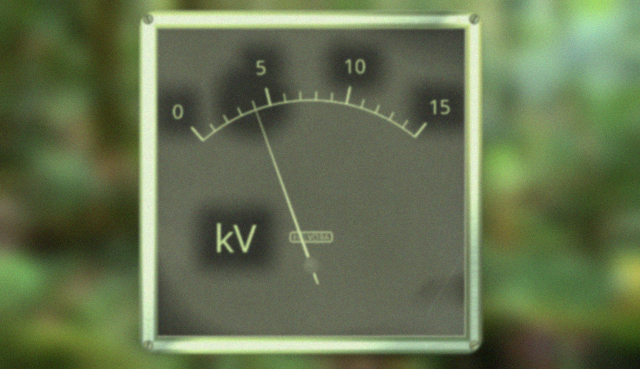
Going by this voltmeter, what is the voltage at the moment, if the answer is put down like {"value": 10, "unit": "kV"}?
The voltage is {"value": 4, "unit": "kV"}
